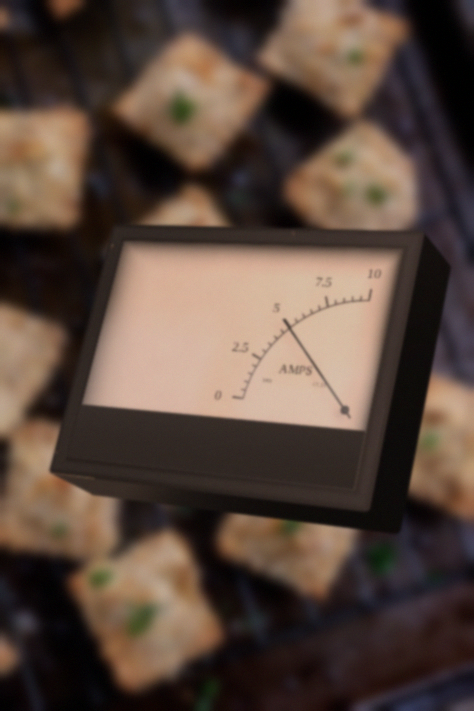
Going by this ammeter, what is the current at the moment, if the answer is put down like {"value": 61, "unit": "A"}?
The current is {"value": 5, "unit": "A"}
